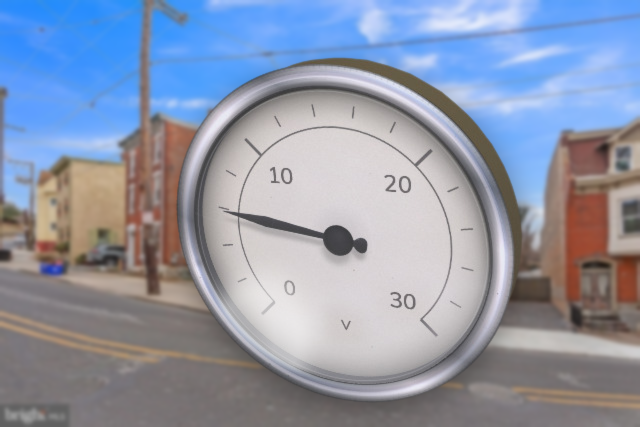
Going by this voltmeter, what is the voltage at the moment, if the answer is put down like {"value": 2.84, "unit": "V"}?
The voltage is {"value": 6, "unit": "V"}
